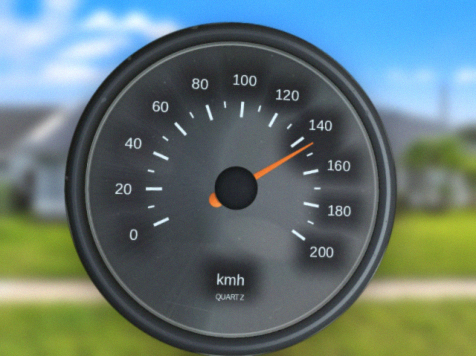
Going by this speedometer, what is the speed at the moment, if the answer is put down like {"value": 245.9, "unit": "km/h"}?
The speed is {"value": 145, "unit": "km/h"}
